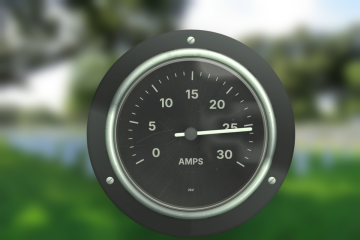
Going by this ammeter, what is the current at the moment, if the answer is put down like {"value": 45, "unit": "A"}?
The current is {"value": 25.5, "unit": "A"}
